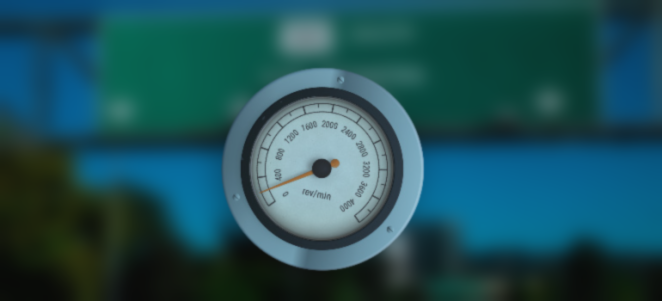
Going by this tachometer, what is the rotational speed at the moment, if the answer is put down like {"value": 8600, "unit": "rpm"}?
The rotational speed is {"value": 200, "unit": "rpm"}
